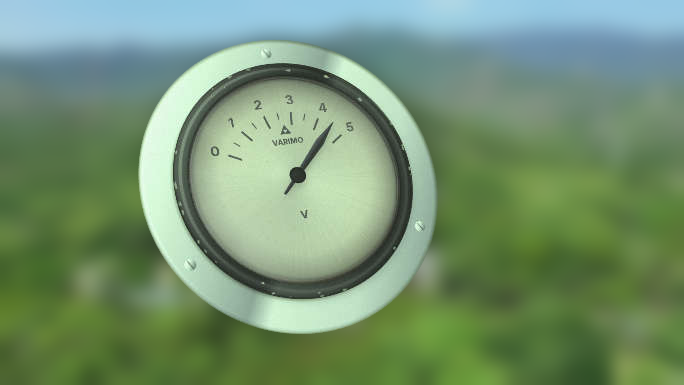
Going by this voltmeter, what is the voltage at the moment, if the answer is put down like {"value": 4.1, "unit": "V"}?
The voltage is {"value": 4.5, "unit": "V"}
